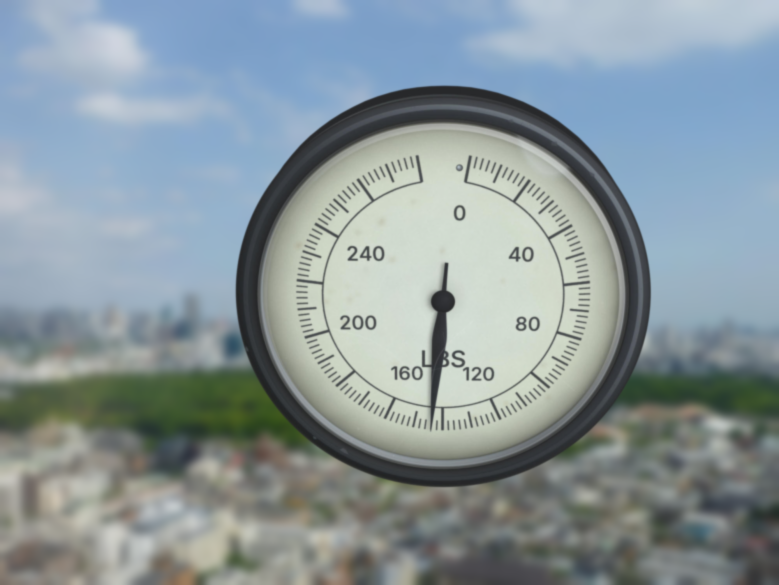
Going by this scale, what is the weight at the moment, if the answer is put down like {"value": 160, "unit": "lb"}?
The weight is {"value": 144, "unit": "lb"}
